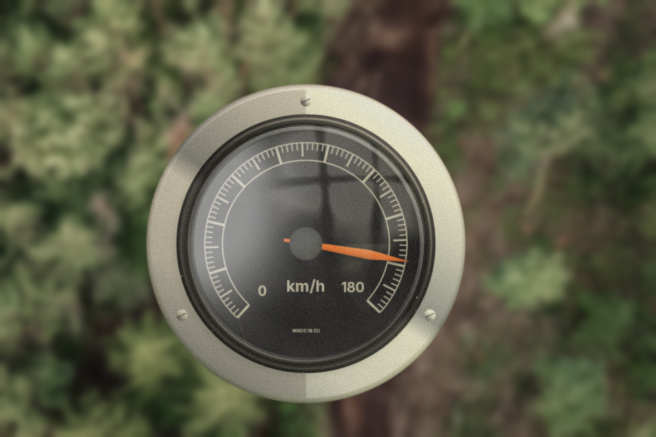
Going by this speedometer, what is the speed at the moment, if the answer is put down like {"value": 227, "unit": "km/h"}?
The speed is {"value": 158, "unit": "km/h"}
